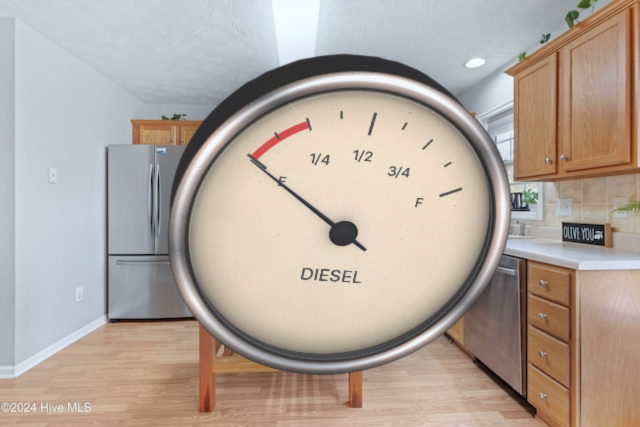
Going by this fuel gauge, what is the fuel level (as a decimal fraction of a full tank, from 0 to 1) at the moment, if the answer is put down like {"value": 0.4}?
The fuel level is {"value": 0}
